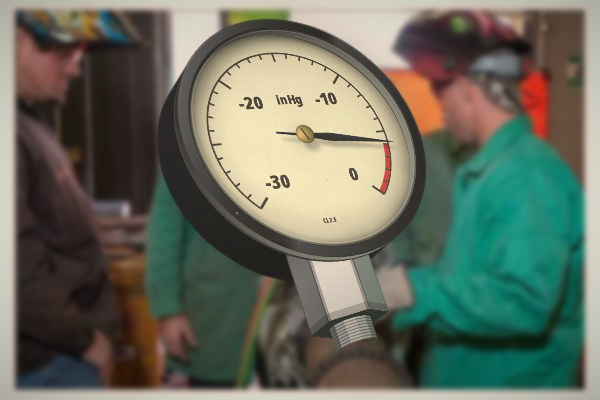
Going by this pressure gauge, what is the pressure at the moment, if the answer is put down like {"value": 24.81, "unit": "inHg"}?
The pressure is {"value": -4, "unit": "inHg"}
